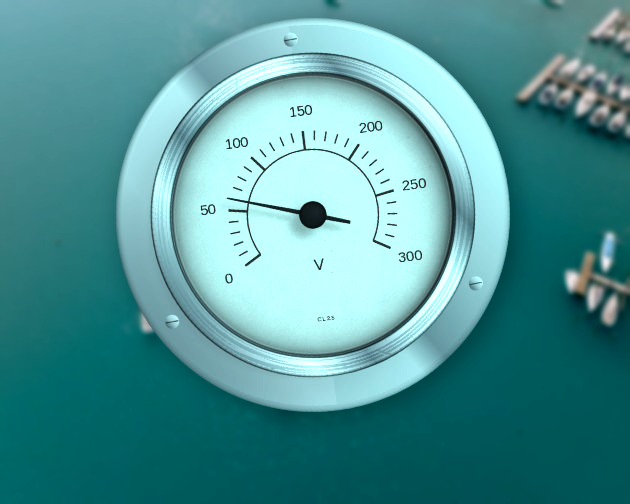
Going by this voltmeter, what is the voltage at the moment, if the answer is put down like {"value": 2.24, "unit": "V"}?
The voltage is {"value": 60, "unit": "V"}
